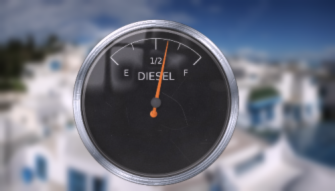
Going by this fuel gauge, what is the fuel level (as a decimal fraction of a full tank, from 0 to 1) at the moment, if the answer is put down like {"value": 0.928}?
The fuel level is {"value": 0.625}
